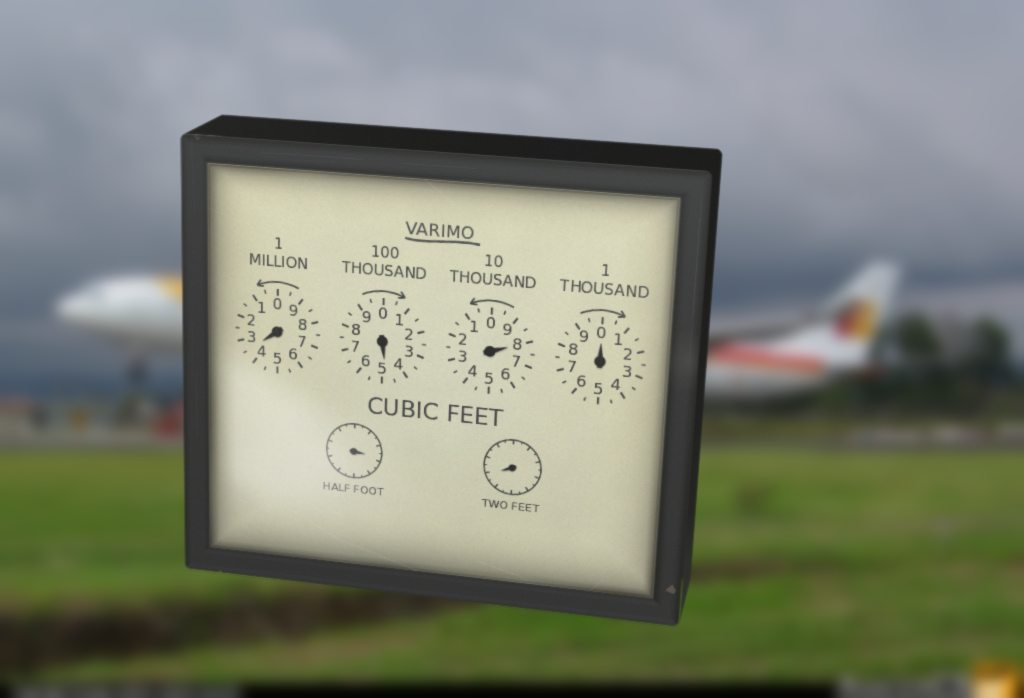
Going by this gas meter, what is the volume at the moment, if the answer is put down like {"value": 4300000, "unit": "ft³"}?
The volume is {"value": 348000, "unit": "ft³"}
